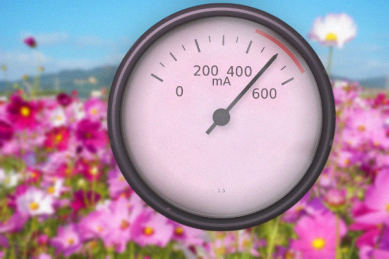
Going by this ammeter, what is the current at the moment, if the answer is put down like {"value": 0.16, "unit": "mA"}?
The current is {"value": 500, "unit": "mA"}
